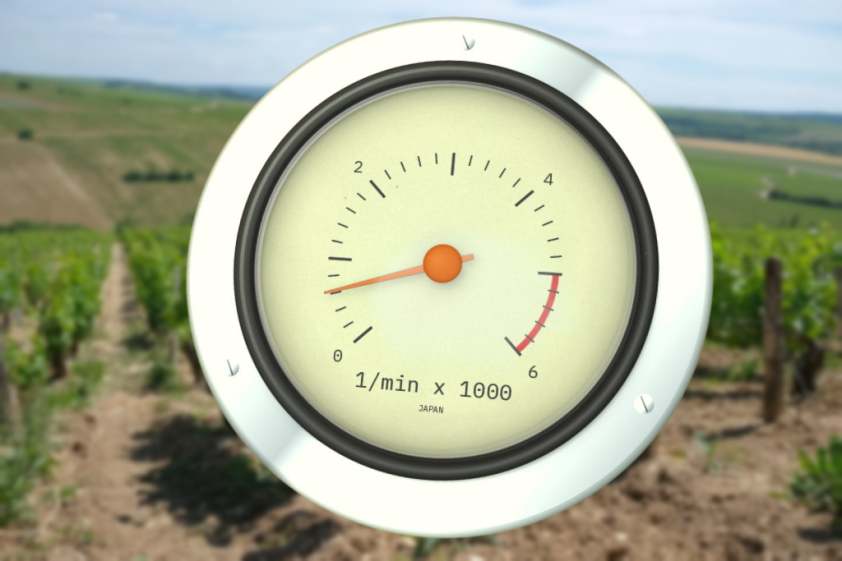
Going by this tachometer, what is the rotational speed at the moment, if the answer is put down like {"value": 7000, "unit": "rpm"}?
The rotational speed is {"value": 600, "unit": "rpm"}
